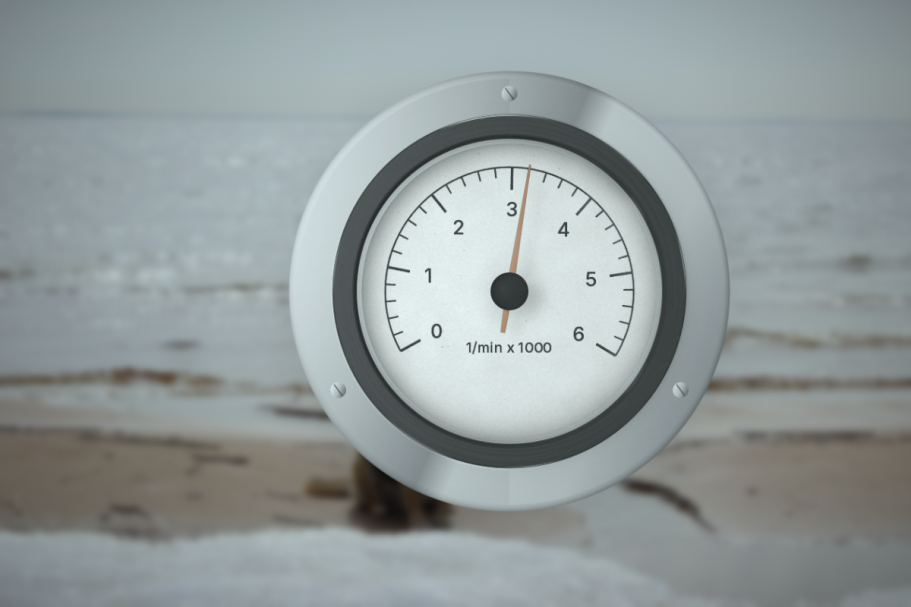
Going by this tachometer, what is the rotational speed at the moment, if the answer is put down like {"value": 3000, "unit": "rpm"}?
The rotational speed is {"value": 3200, "unit": "rpm"}
